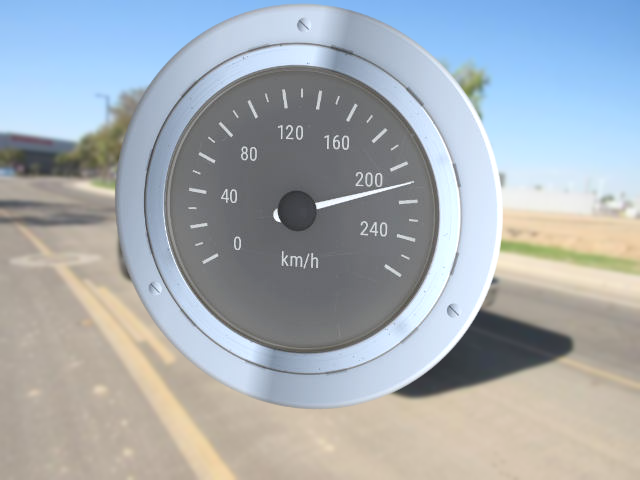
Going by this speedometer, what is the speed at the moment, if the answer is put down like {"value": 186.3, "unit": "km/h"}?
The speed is {"value": 210, "unit": "km/h"}
